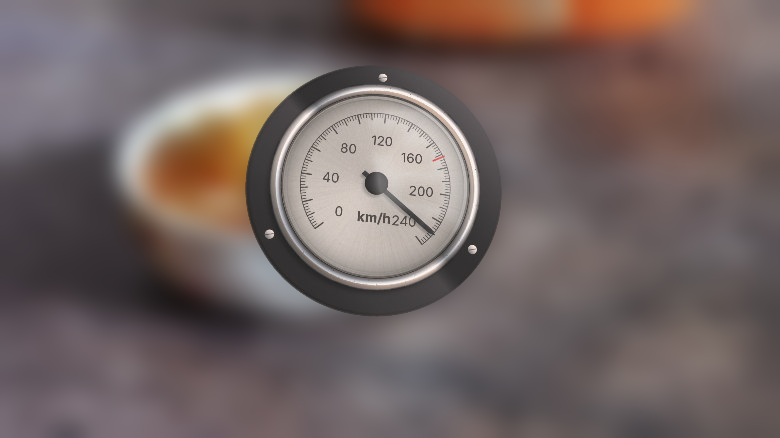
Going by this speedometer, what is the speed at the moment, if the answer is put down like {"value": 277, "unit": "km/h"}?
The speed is {"value": 230, "unit": "km/h"}
